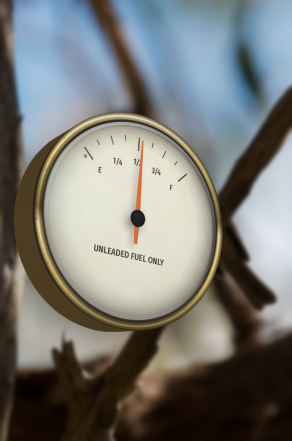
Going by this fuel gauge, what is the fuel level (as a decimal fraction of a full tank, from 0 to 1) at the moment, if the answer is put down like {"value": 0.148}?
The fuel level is {"value": 0.5}
